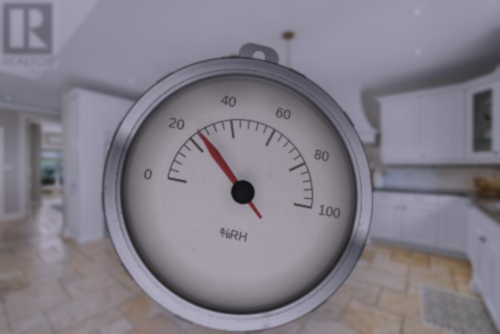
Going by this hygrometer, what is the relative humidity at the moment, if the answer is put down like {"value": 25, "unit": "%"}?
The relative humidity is {"value": 24, "unit": "%"}
